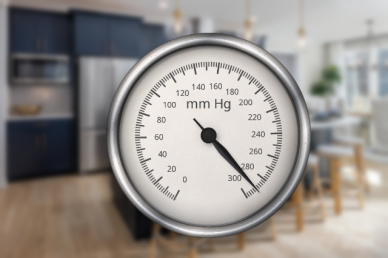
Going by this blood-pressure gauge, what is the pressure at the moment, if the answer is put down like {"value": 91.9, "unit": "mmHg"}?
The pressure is {"value": 290, "unit": "mmHg"}
